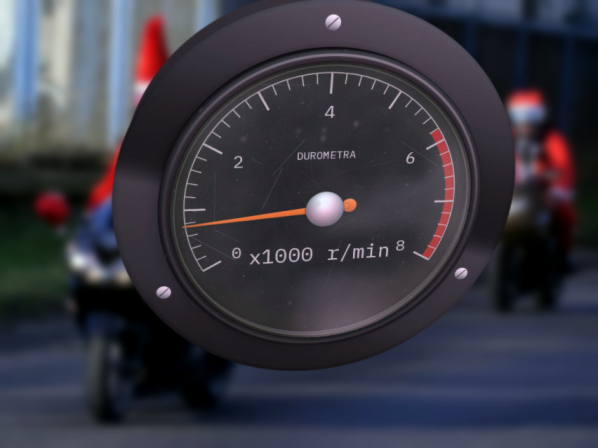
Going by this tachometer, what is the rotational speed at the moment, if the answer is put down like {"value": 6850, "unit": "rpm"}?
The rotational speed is {"value": 800, "unit": "rpm"}
